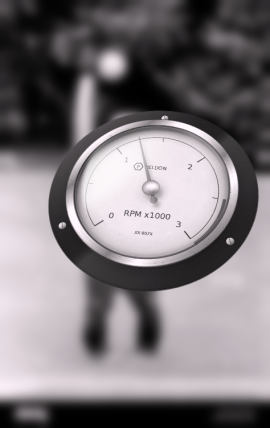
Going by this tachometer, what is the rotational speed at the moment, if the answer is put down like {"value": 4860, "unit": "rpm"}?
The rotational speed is {"value": 1250, "unit": "rpm"}
